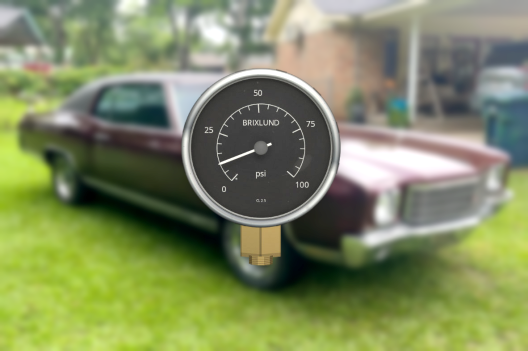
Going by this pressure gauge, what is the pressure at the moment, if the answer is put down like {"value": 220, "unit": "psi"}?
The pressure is {"value": 10, "unit": "psi"}
